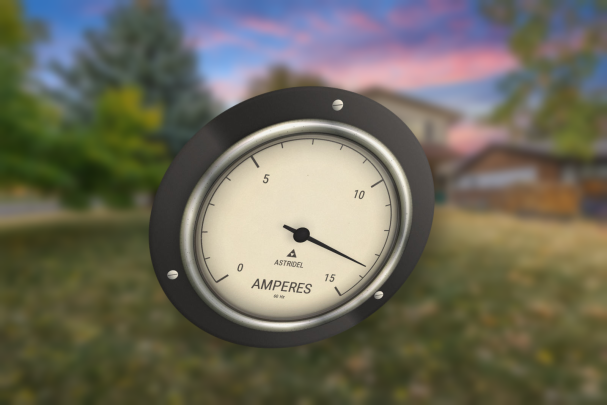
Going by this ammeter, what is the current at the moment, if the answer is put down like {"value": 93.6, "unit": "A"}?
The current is {"value": 13.5, "unit": "A"}
